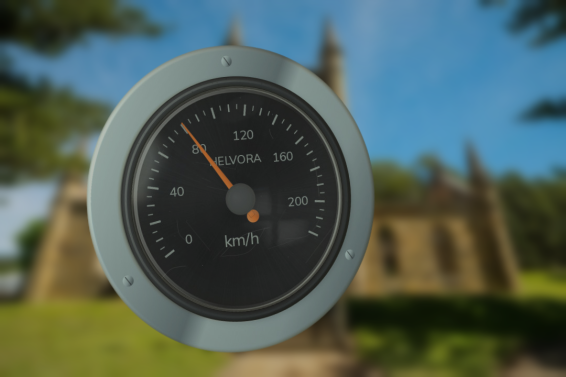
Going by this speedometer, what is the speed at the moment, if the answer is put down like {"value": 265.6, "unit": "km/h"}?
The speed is {"value": 80, "unit": "km/h"}
